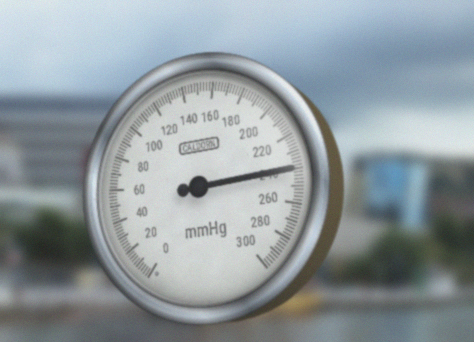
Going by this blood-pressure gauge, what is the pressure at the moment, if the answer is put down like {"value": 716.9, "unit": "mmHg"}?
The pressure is {"value": 240, "unit": "mmHg"}
